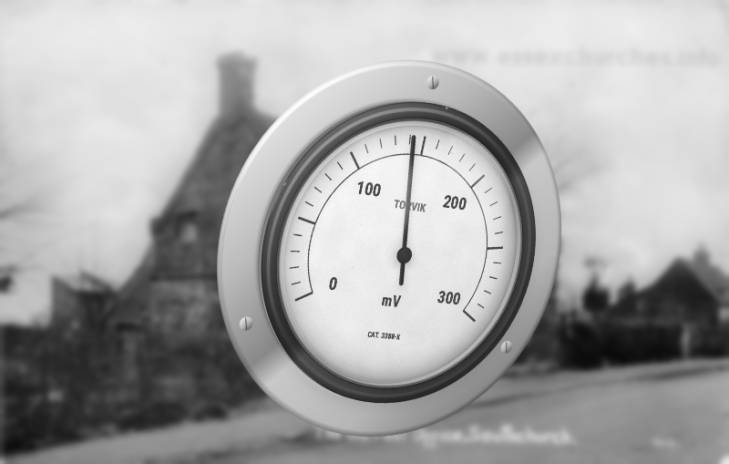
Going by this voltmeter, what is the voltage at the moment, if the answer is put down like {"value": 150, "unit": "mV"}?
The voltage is {"value": 140, "unit": "mV"}
